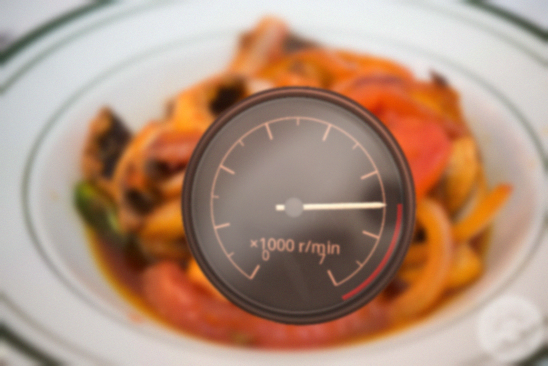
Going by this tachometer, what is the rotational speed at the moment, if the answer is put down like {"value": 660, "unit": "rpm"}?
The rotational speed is {"value": 5500, "unit": "rpm"}
